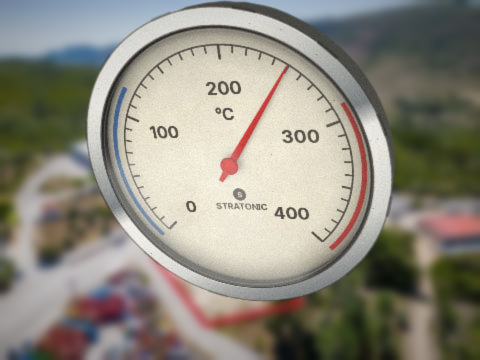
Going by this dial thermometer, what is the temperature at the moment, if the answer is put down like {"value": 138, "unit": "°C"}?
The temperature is {"value": 250, "unit": "°C"}
